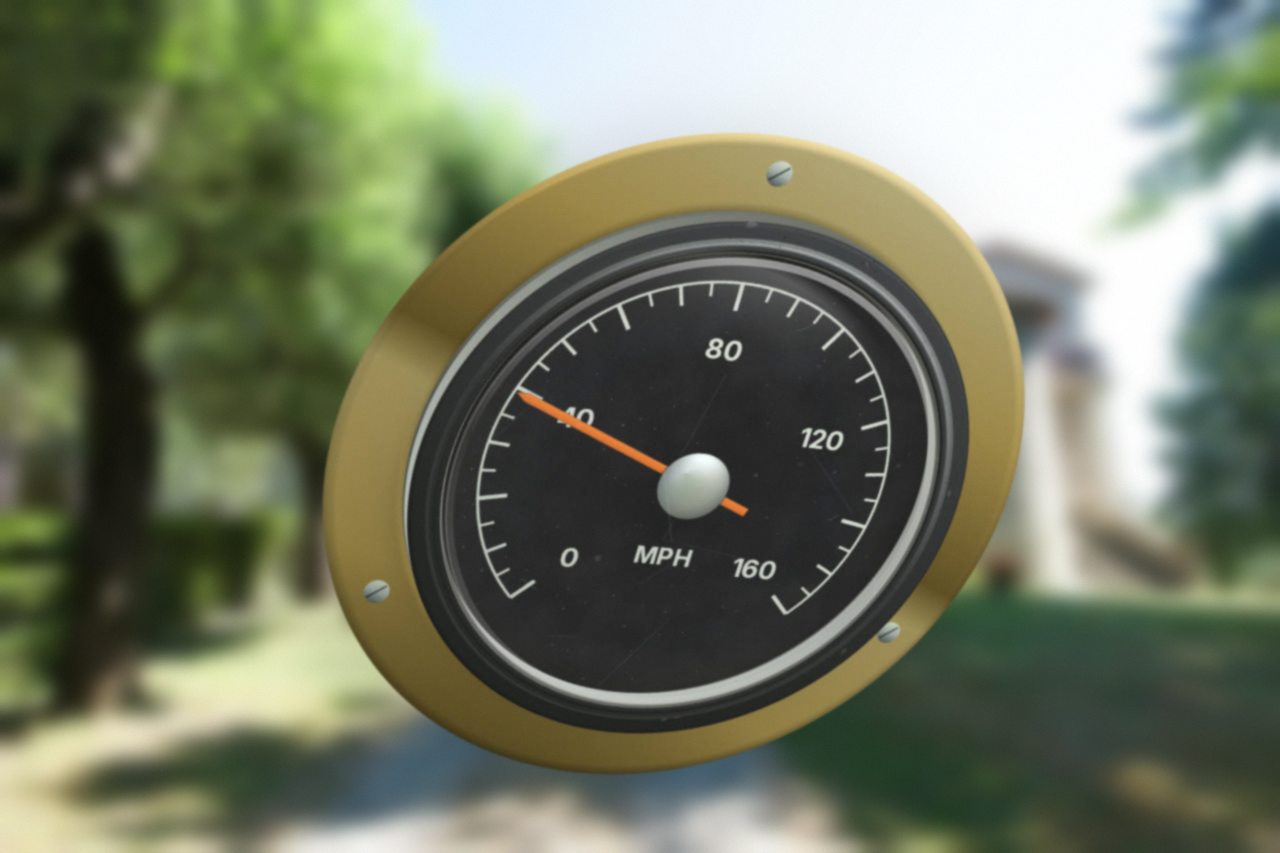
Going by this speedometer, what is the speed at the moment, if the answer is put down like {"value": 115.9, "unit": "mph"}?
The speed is {"value": 40, "unit": "mph"}
